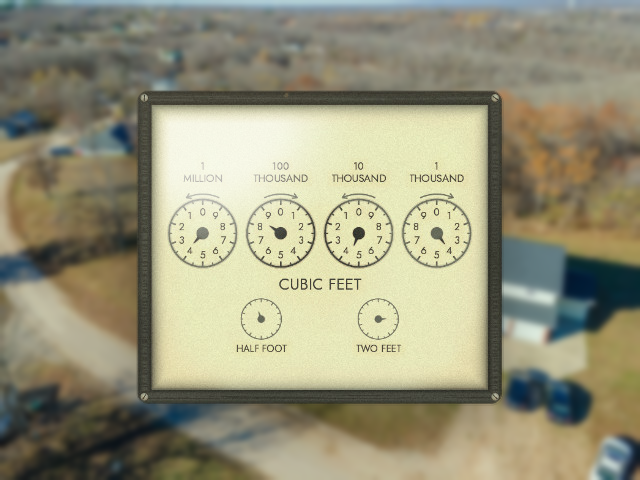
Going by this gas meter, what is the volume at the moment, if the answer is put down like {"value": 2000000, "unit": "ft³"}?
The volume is {"value": 384400, "unit": "ft³"}
